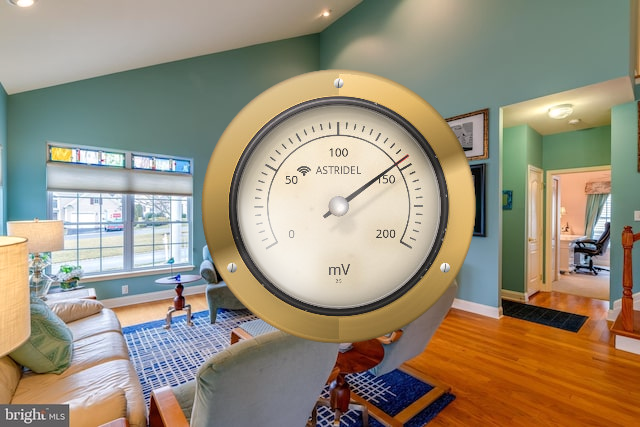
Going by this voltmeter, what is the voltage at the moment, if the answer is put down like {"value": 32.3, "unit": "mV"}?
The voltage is {"value": 145, "unit": "mV"}
